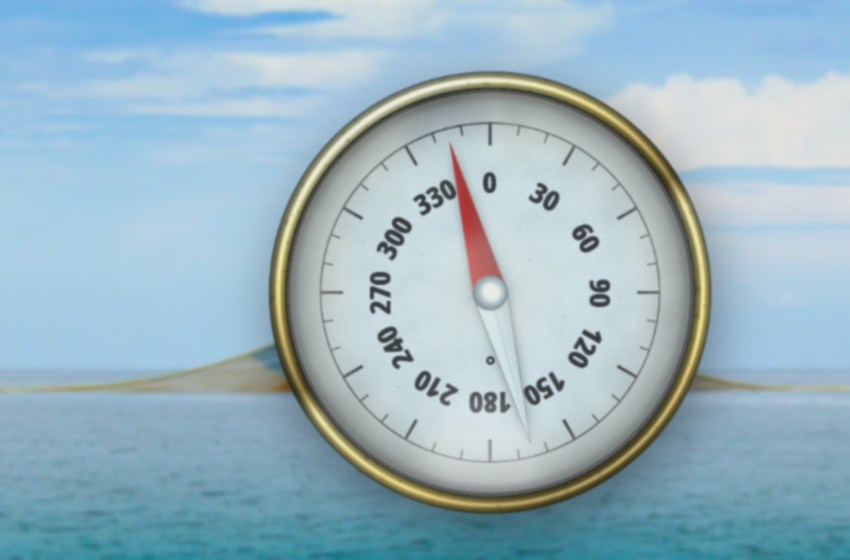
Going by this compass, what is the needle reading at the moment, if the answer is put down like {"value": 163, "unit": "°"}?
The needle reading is {"value": 345, "unit": "°"}
